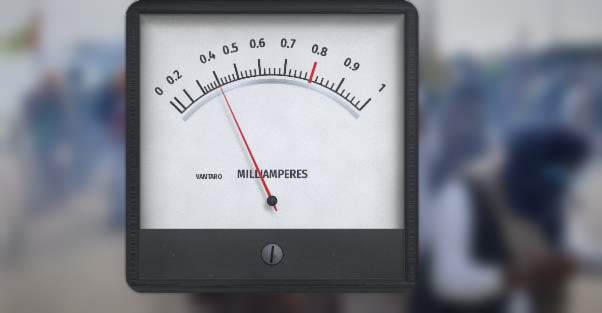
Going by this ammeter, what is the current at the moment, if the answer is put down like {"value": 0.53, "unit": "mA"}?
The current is {"value": 0.4, "unit": "mA"}
